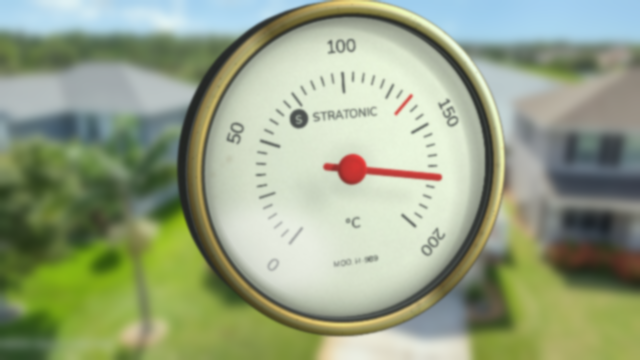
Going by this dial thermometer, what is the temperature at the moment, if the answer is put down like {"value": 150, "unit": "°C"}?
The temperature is {"value": 175, "unit": "°C"}
